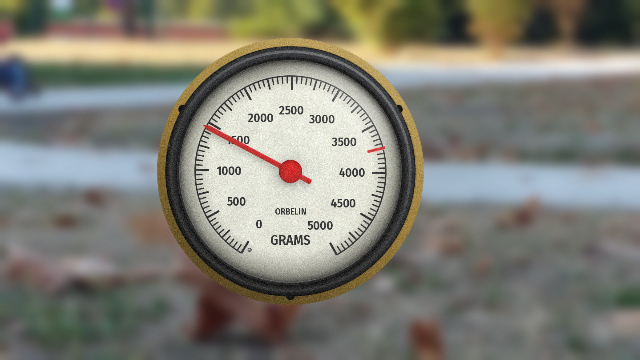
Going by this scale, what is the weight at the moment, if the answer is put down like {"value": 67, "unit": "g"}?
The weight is {"value": 1450, "unit": "g"}
